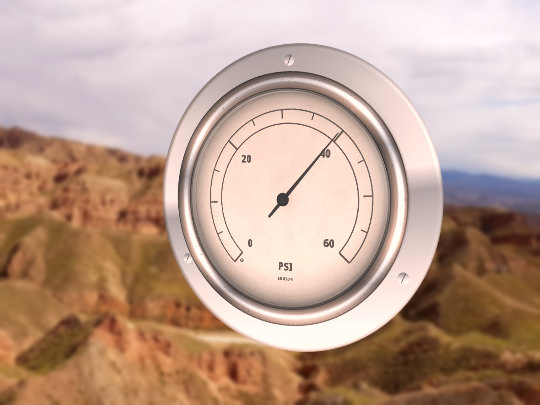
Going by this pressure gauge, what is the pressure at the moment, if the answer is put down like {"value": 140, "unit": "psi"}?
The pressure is {"value": 40, "unit": "psi"}
